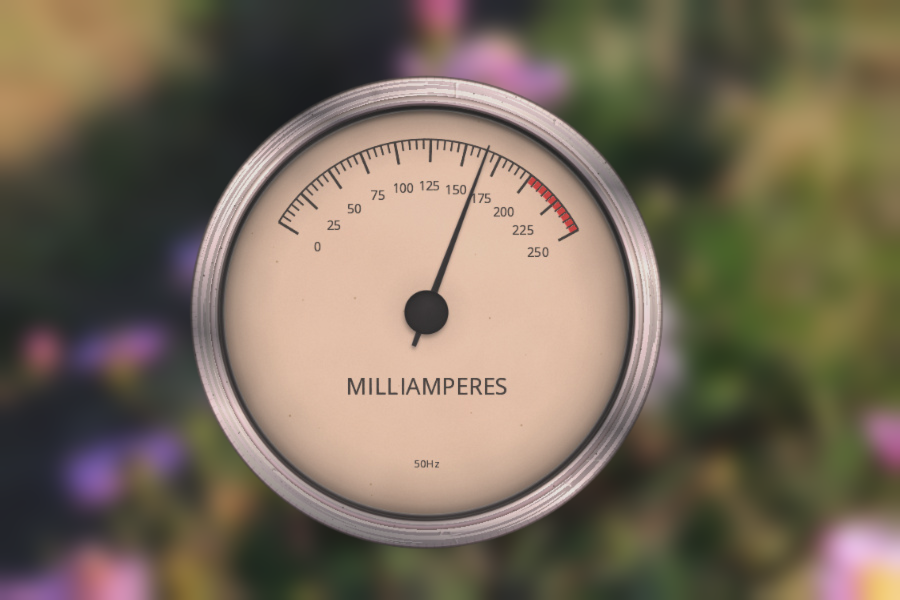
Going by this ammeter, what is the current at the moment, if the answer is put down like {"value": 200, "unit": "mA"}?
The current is {"value": 165, "unit": "mA"}
